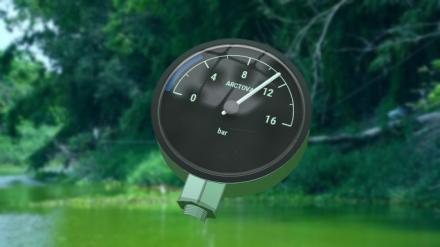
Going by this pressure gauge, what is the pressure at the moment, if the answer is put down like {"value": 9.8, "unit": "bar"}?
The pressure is {"value": 11, "unit": "bar"}
